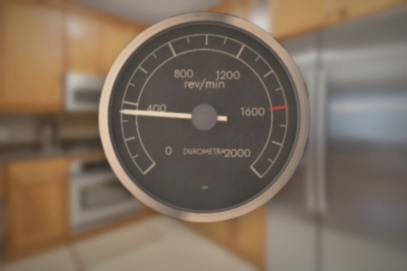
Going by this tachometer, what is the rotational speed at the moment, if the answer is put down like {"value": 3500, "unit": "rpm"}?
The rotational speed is {"value": 350, "unit": "rpm"}
